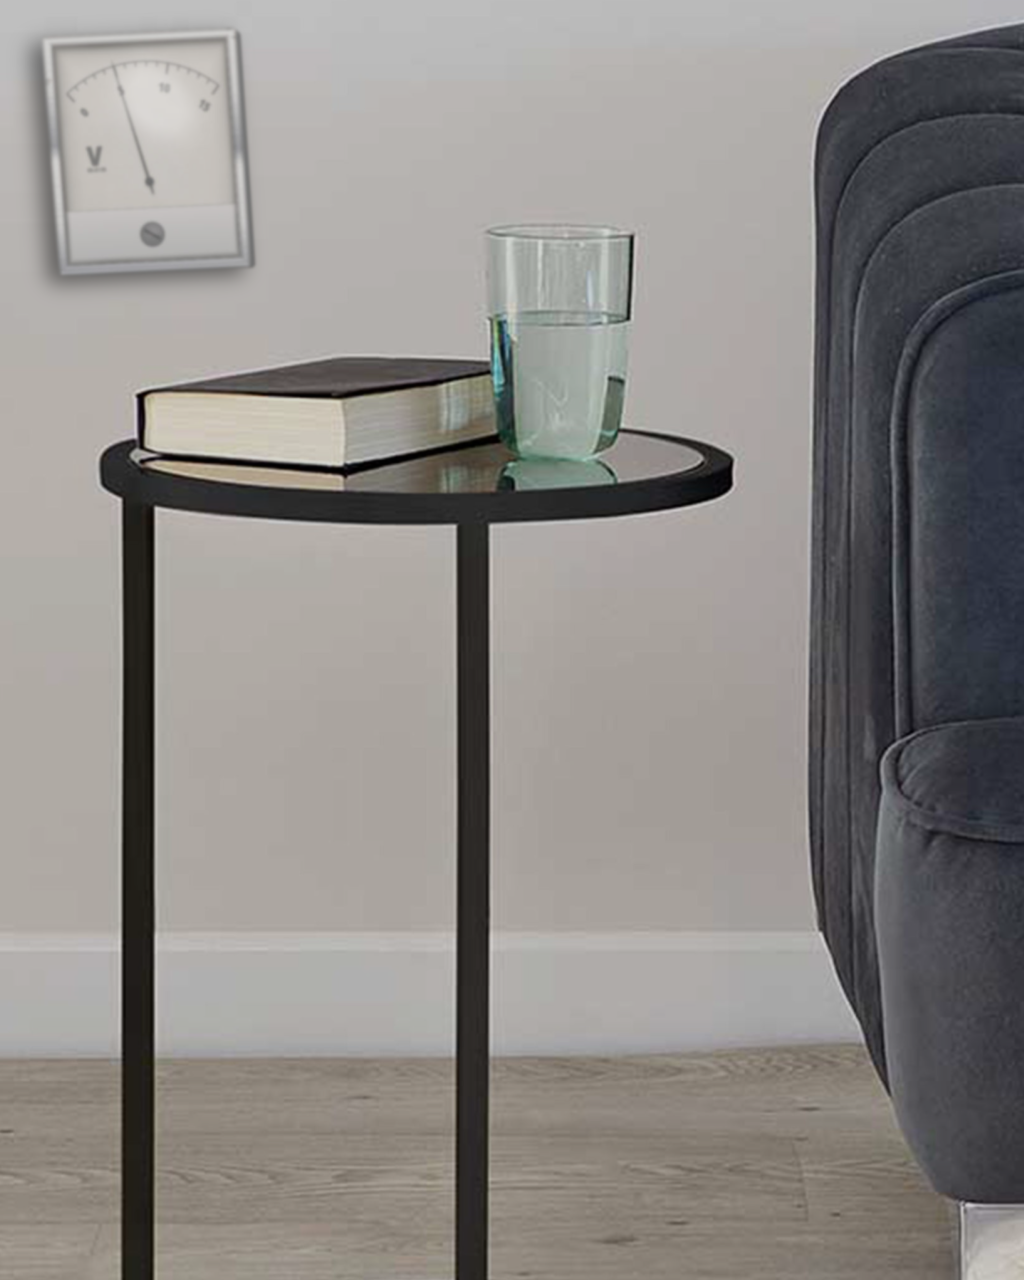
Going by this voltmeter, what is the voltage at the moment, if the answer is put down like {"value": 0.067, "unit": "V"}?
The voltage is {"value": 5, "unit": "V"}
